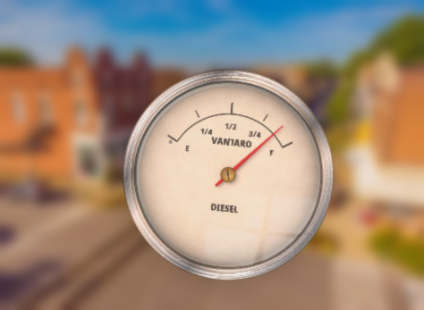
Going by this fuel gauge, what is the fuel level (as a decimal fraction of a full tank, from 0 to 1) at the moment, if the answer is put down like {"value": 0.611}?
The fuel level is {"value": 0.875}
